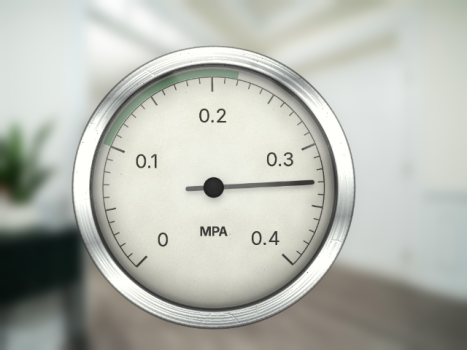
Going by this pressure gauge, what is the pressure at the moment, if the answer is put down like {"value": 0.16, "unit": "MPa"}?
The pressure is {"value": 0.33, "unit": "MPa"}
